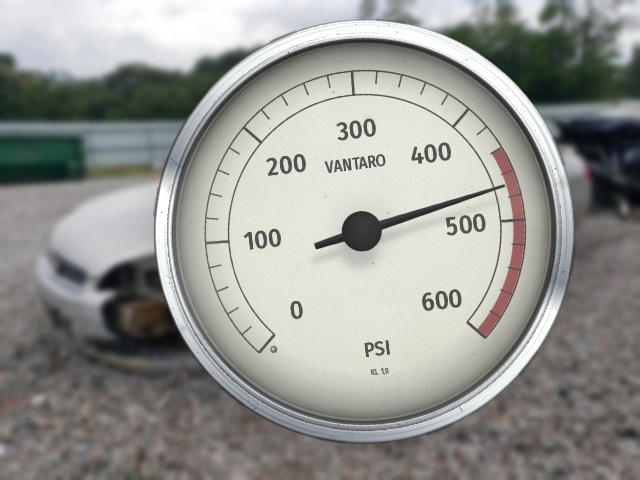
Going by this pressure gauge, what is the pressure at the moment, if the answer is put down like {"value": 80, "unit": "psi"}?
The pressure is {"value": 470, "unit": "psi"}
